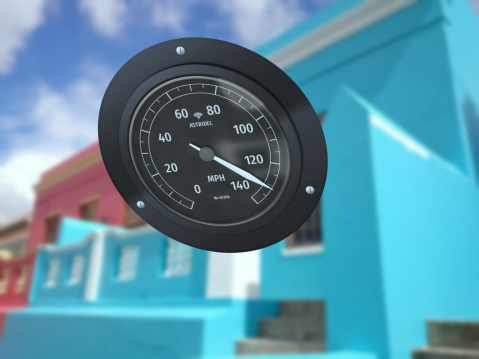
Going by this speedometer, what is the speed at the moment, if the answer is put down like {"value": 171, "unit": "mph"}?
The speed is {"value": 130, "unit": "mph"}
